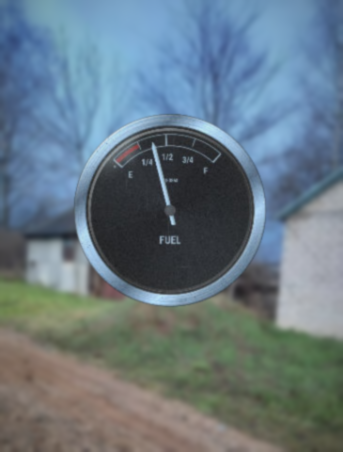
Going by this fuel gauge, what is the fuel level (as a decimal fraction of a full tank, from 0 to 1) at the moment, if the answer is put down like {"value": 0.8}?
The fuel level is {"value": 0.375}
